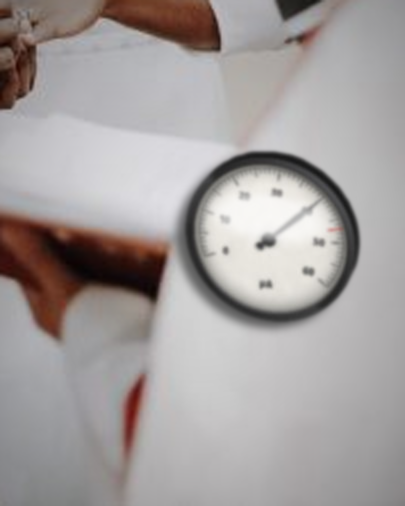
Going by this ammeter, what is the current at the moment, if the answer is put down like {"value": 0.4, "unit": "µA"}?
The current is {"value": 40, "unit": "µA"}
